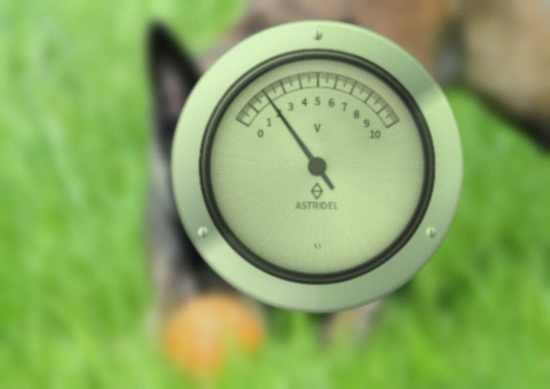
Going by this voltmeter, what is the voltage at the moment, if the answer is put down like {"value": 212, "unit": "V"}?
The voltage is {"value": 2, "unit": "V"}
